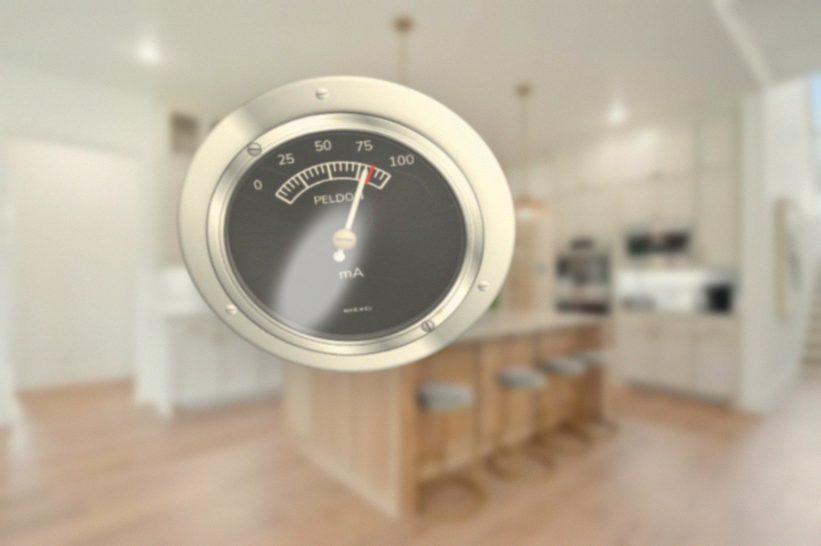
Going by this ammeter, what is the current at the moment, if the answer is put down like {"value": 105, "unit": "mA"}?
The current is {"value": 80, "unit": "mA"}
